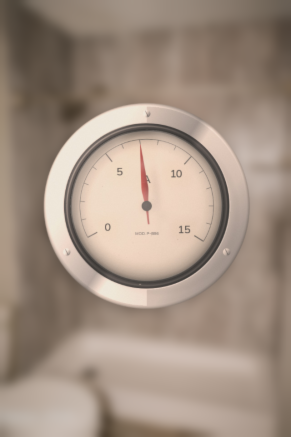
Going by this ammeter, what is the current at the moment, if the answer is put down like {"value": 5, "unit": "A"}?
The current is {"value": 7, "unit": "A"}
